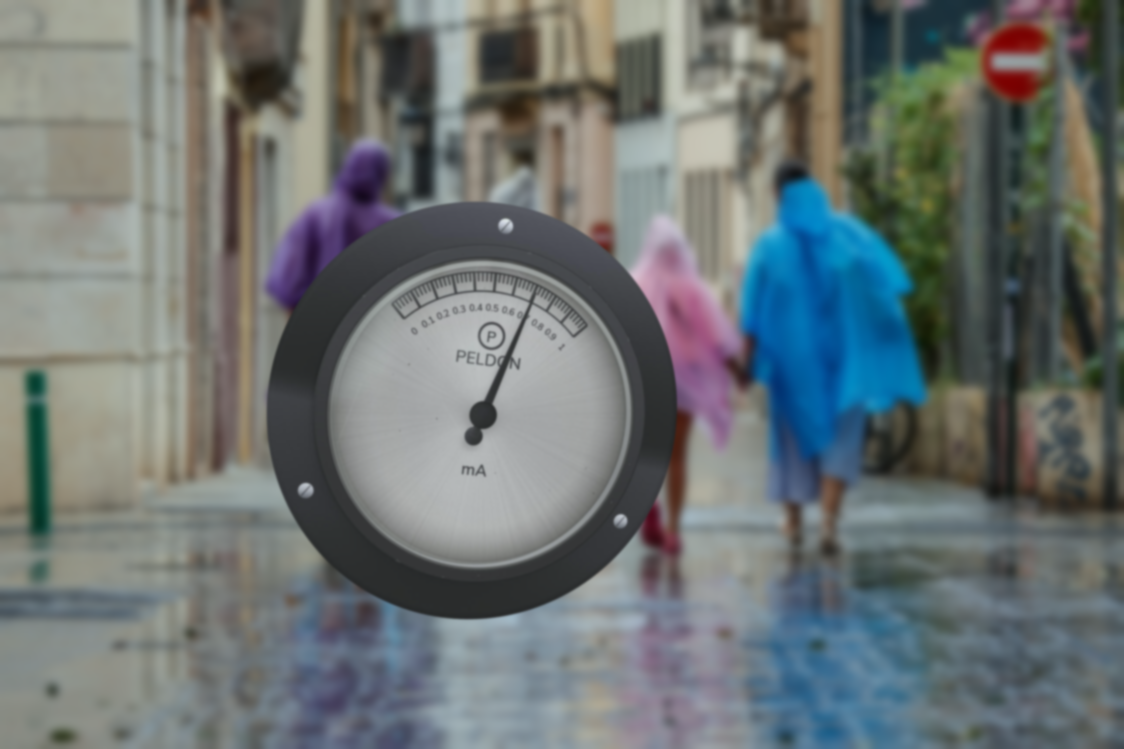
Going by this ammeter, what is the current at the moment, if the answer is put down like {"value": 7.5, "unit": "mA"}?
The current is {"value": 0.7, "unit": "mA"}
